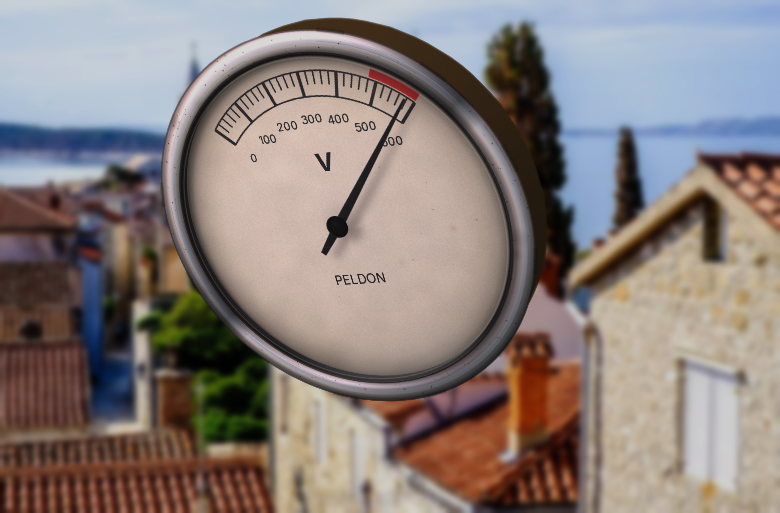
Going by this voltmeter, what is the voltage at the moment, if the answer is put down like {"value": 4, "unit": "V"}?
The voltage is {"value": 580, "unit": "V"}
